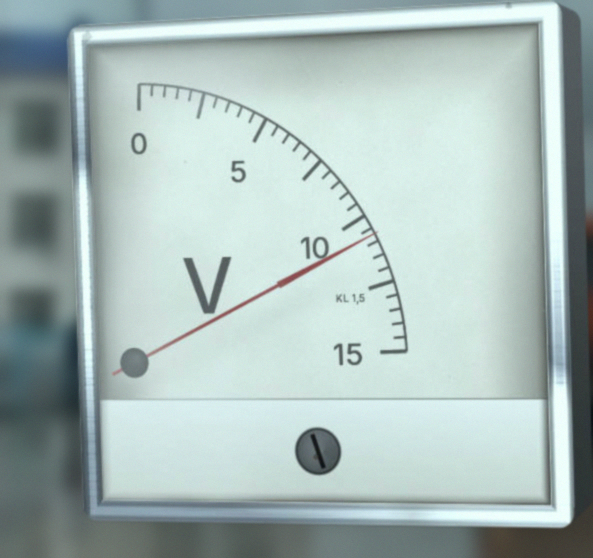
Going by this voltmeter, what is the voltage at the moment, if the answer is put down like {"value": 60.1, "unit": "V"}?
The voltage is {"value": 10.75, "unit": "V"}
